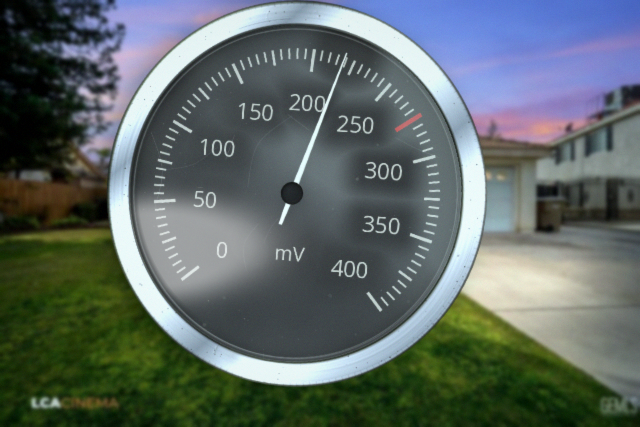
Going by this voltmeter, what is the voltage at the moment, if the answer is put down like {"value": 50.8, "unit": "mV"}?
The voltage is {"value": 220, "unit": "mV"}
